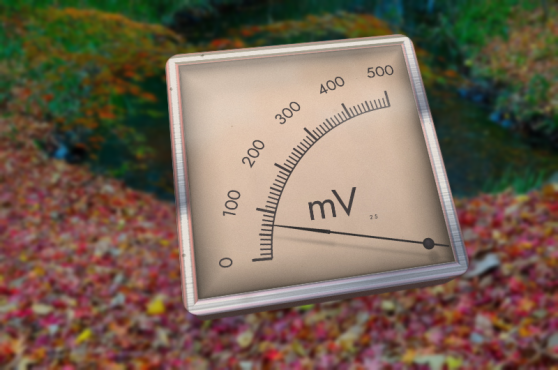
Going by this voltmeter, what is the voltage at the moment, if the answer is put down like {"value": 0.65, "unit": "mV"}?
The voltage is {"value": 70, "unit": "mV"}
